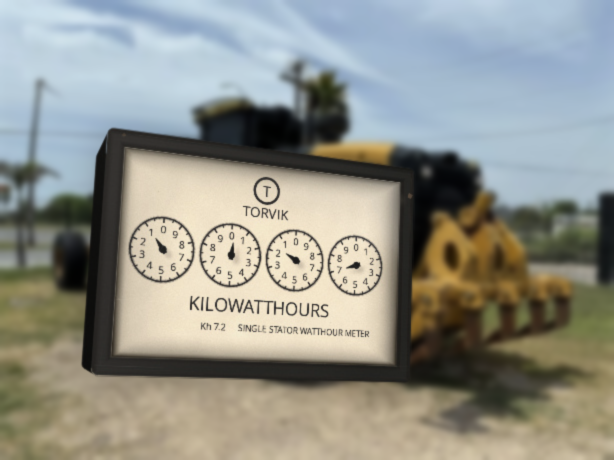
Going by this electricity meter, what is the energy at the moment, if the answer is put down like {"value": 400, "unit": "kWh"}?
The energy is {"value": 1017, "unit": "kWh"}
